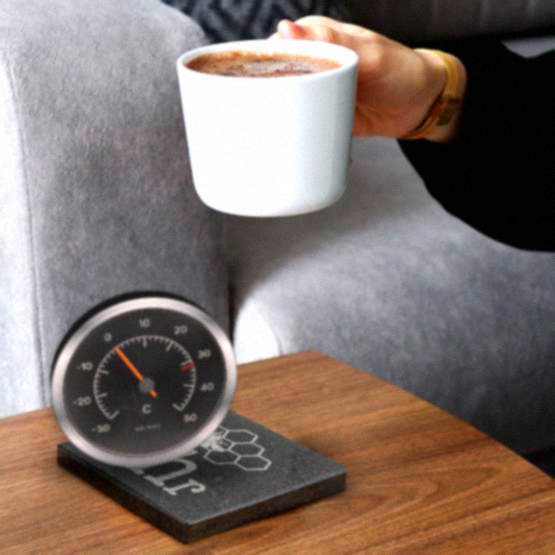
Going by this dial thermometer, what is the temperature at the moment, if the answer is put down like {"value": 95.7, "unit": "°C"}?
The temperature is {"value": 0, "unit": "°C"}
